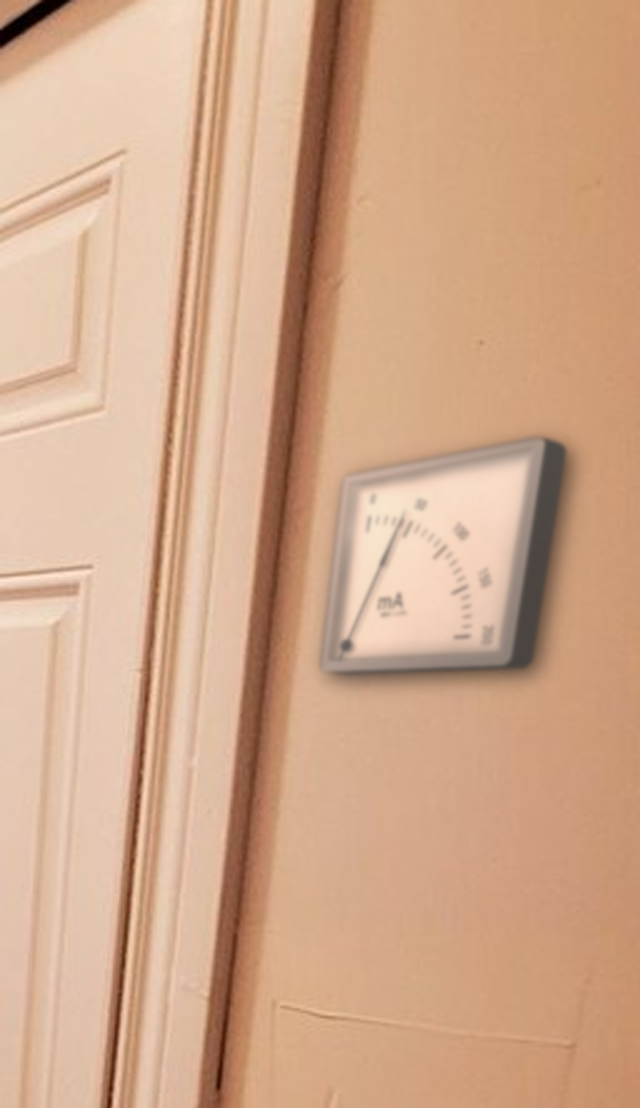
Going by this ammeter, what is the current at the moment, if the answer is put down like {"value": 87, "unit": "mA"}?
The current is {"value": 40, "unit": "mA"}
